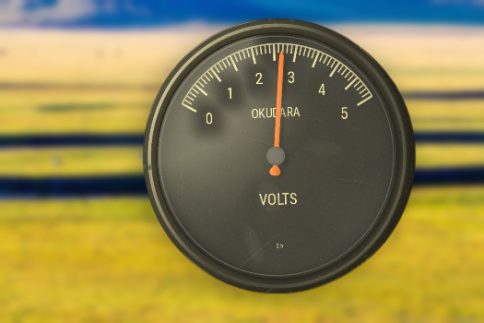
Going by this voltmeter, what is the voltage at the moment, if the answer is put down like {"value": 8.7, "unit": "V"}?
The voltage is {"value": 2.7, "unit": "V"}
